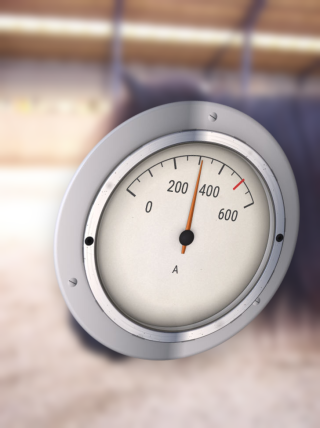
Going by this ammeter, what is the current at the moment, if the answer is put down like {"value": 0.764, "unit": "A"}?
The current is {"value": 300, "unit": "A"}
